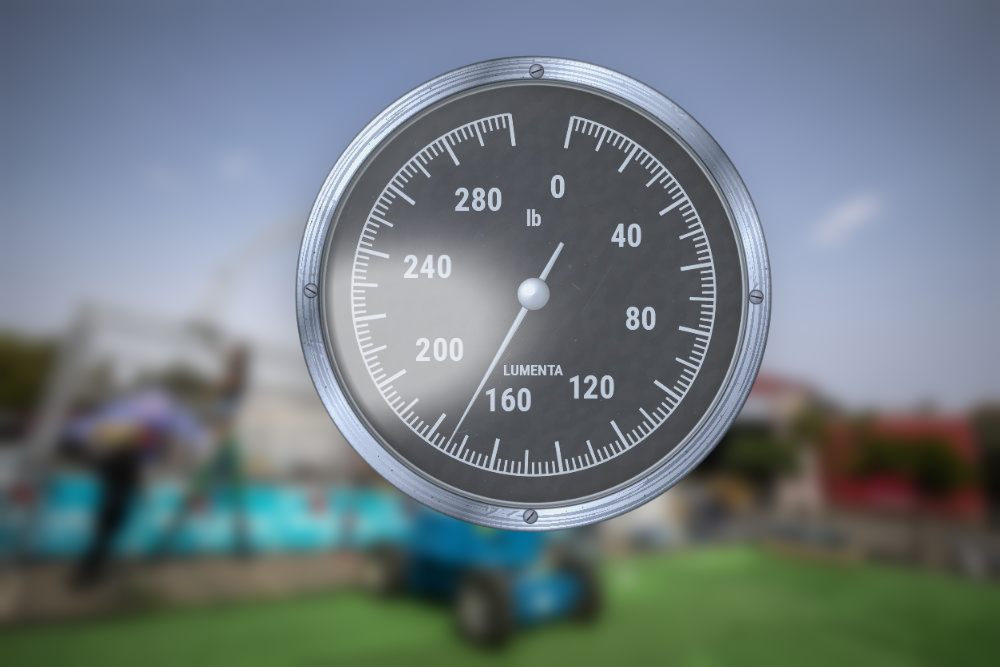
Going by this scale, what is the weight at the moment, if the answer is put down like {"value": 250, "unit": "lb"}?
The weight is {"value": 174, "unit": "lb"}
